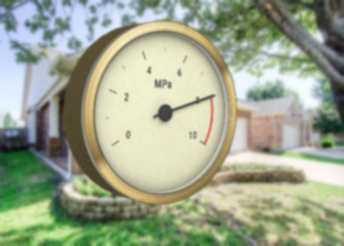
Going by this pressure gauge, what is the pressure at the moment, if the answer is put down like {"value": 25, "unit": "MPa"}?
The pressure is {"value": 8, "unit": "MPa"}
